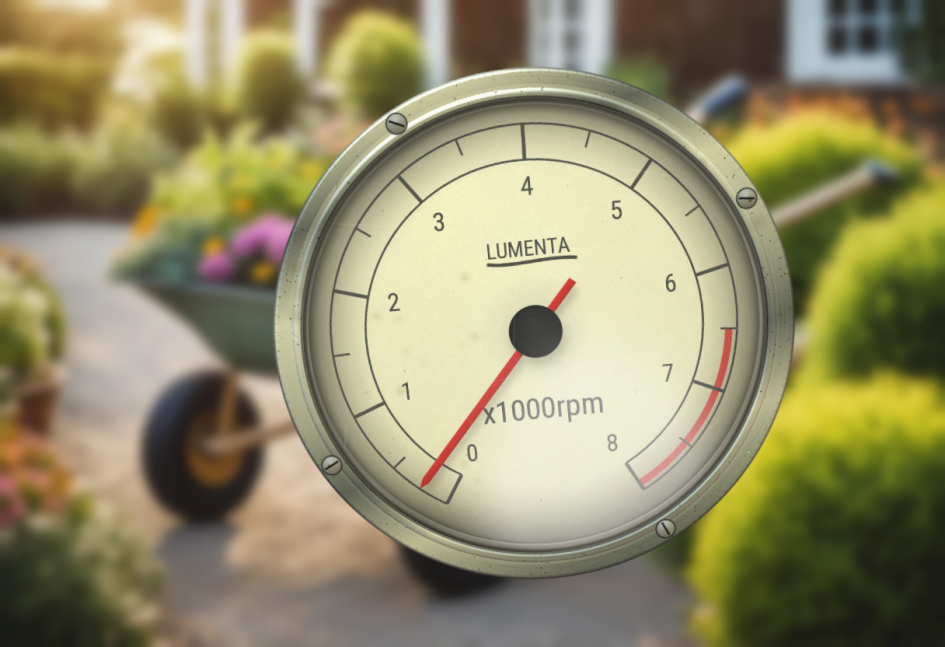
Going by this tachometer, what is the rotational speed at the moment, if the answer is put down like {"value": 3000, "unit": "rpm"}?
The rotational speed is {"value": 250, "unit": "rpm"}
